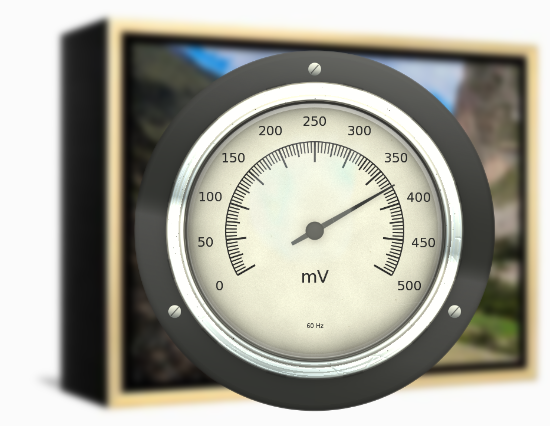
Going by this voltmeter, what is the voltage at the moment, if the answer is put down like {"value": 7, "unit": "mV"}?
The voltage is {"value": 375, "unit": "mV"}
